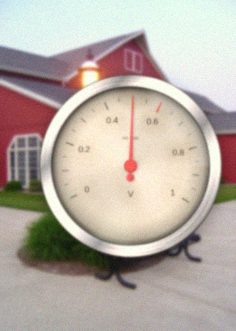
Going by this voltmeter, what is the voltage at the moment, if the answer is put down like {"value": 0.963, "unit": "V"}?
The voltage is {"value": 0.5, "unit": "V"}
